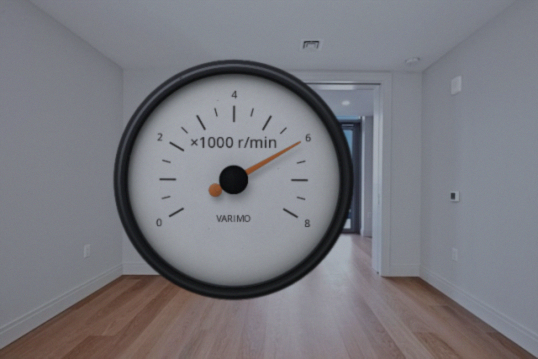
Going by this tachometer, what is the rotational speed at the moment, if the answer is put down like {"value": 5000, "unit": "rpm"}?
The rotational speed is {"value": 6000, "unit": "rpm"}
